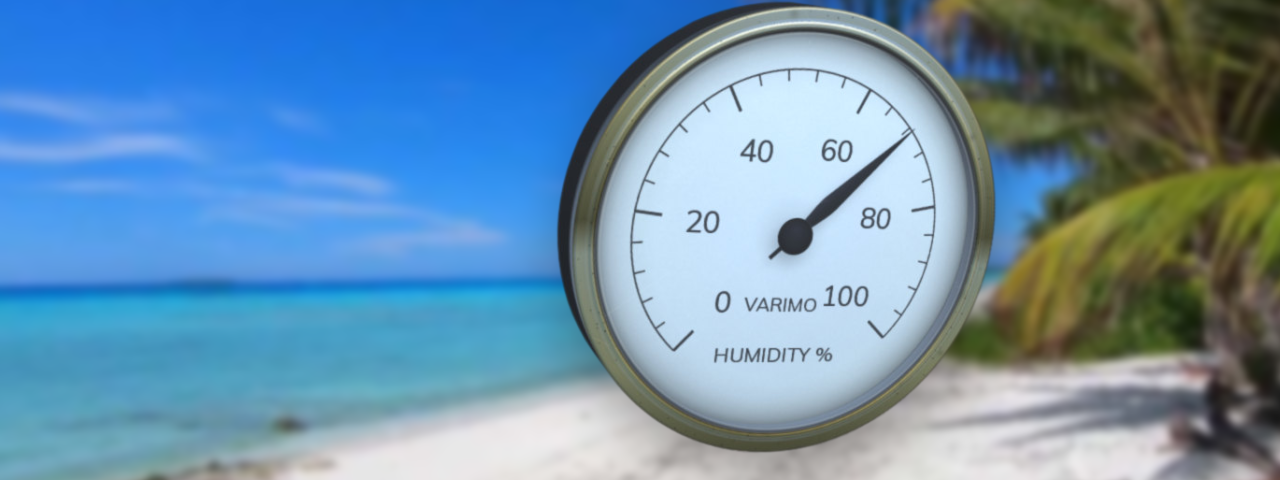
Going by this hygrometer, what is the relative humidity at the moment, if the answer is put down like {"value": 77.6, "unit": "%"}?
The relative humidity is {"value": 68, "unit": "%"}
